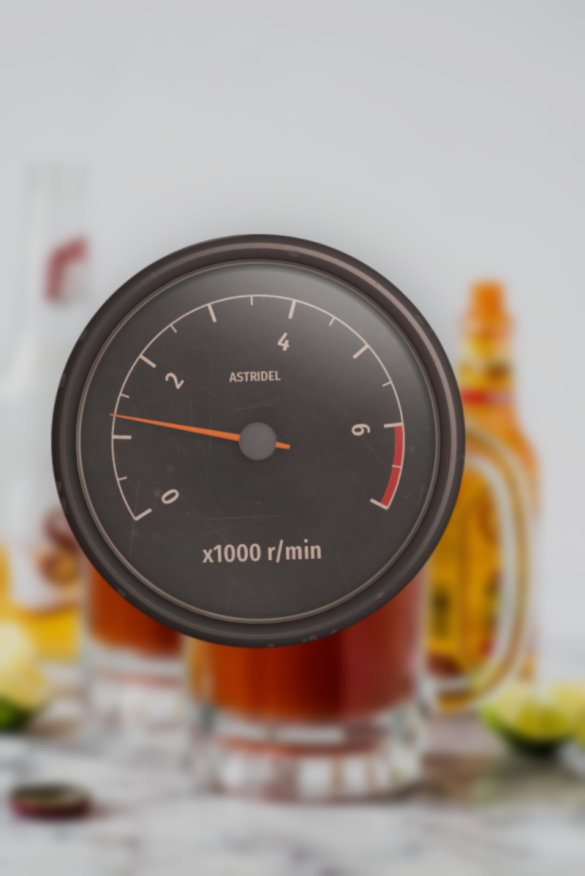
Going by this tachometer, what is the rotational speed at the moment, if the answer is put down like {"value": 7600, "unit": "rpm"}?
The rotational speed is {"value": 1250, "unit": "rpm"}
